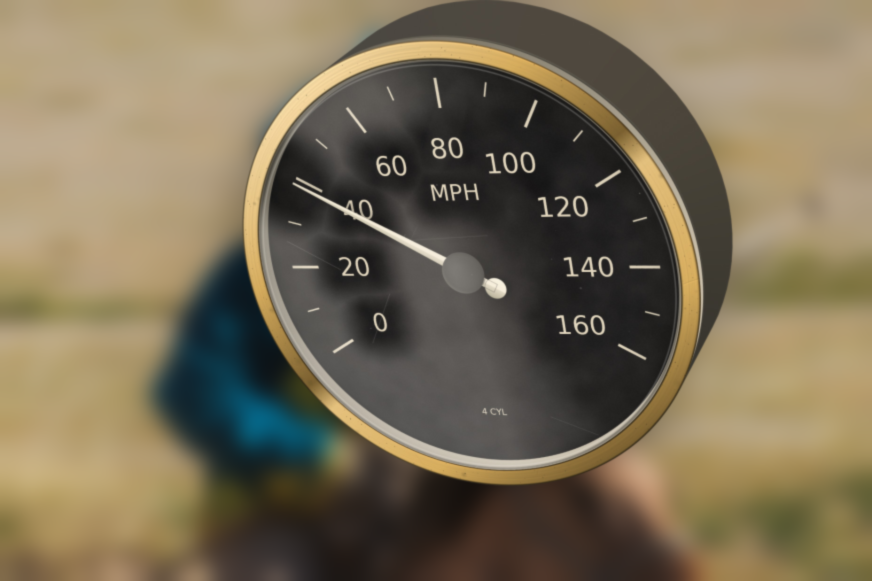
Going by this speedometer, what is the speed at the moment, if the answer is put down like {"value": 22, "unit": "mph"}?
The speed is {"value": 40, "unit": "mph"}
